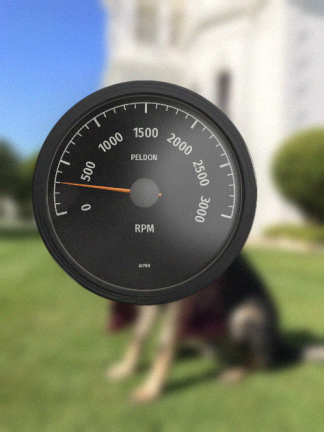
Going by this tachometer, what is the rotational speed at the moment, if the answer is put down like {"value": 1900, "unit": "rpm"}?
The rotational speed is {"value": 300, "unit": "rpm"}
